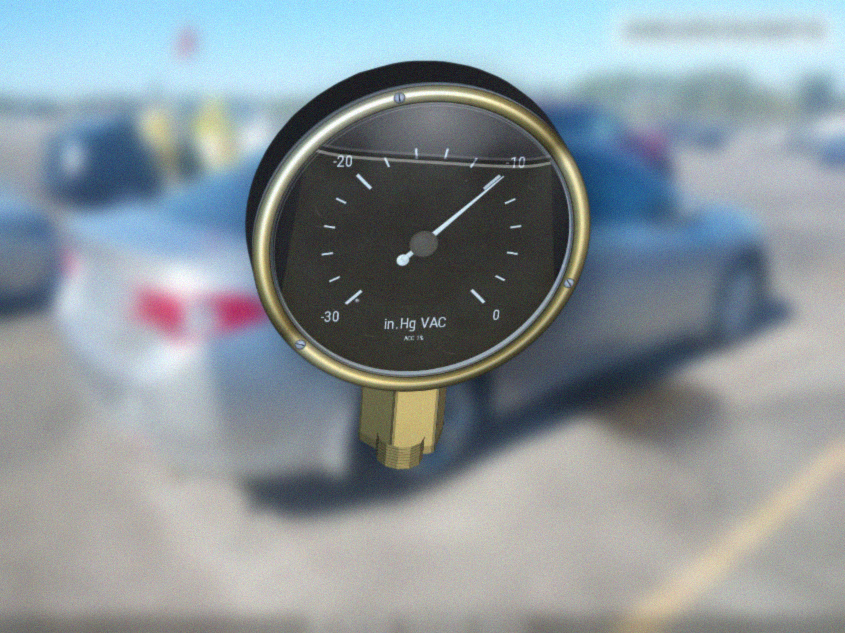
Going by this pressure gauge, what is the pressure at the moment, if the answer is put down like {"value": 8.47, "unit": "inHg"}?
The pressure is {"value": -10, "unit": "inHg"}
